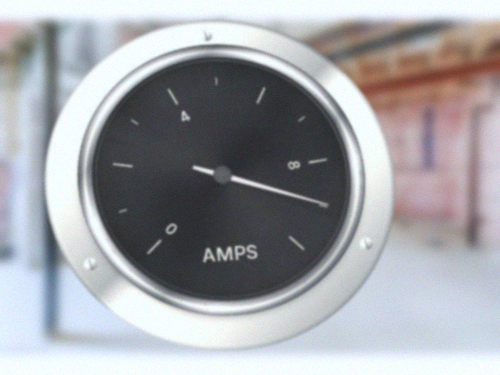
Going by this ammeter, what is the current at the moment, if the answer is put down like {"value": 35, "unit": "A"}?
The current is {"value": 9, "unit": "A"}
